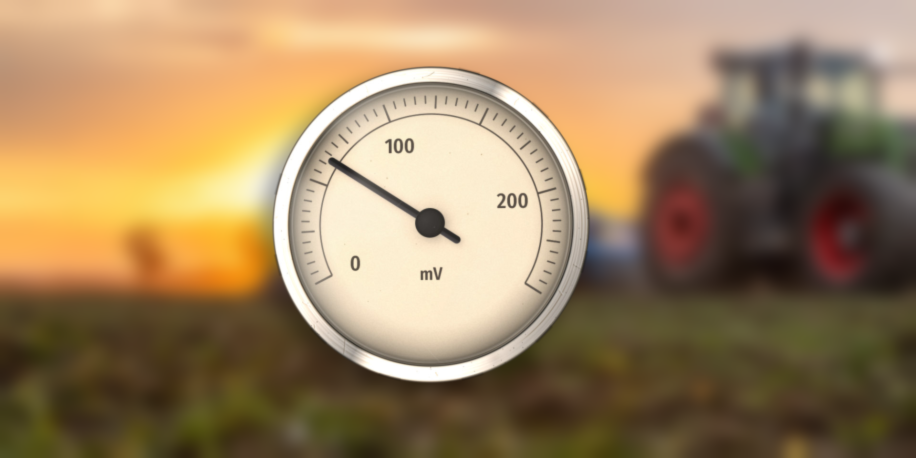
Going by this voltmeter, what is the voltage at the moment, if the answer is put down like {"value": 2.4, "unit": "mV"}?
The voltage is {"value": 62.5, "unit": "mV"}
